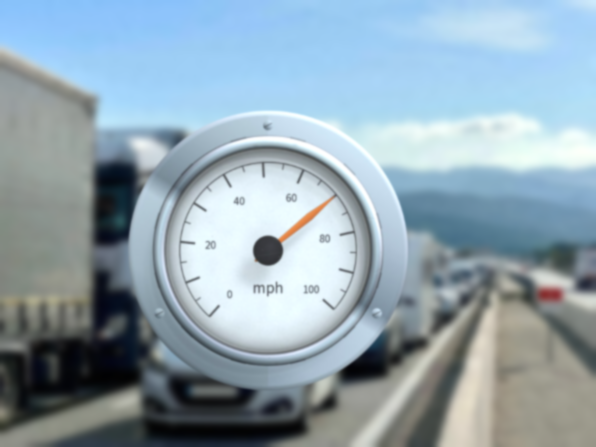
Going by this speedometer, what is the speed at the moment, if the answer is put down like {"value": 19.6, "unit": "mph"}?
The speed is {"value": 70, "unit": "mph"}
